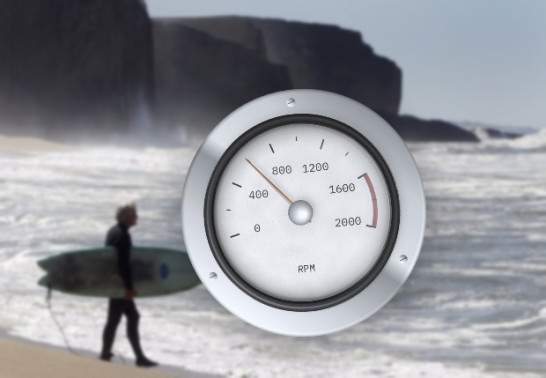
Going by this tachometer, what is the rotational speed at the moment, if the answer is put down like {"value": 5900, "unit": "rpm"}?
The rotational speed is {"value": 600, "unit": "rpm"}
